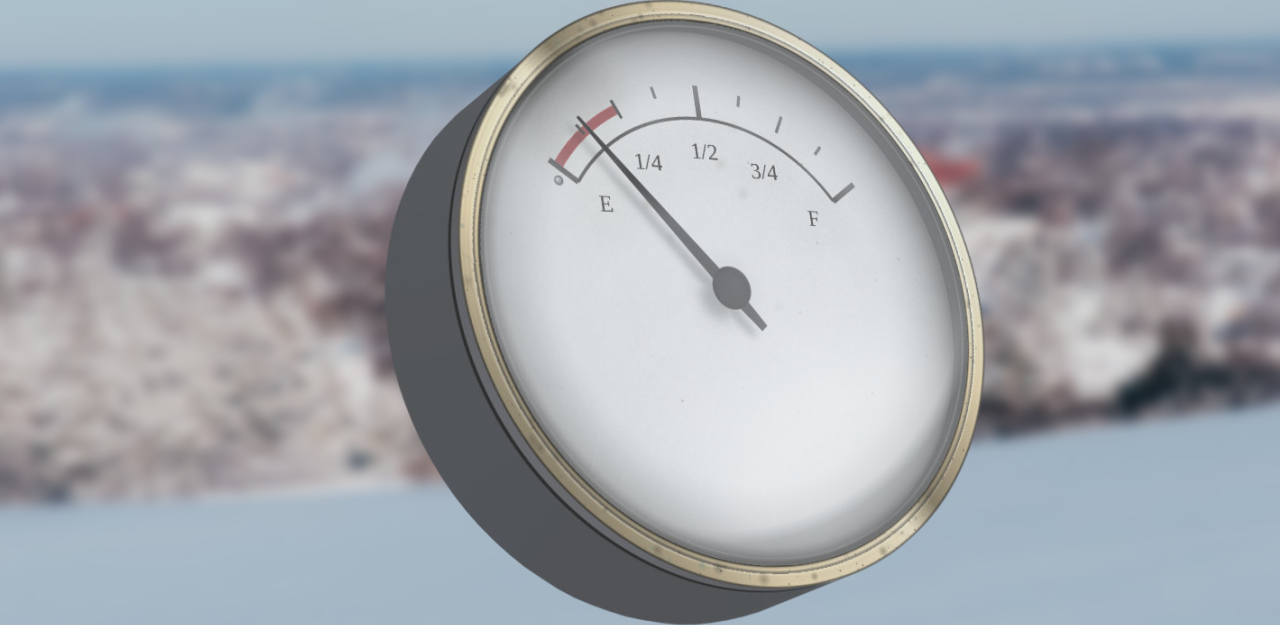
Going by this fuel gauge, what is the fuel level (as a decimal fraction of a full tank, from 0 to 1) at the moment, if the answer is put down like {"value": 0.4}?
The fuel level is {"value": 0.125}
